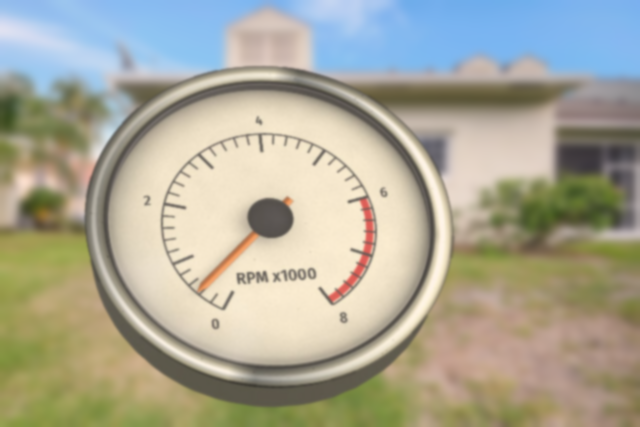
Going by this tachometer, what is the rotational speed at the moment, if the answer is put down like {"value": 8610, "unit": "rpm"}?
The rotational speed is {"value": 400, "unit": "rpm"}
